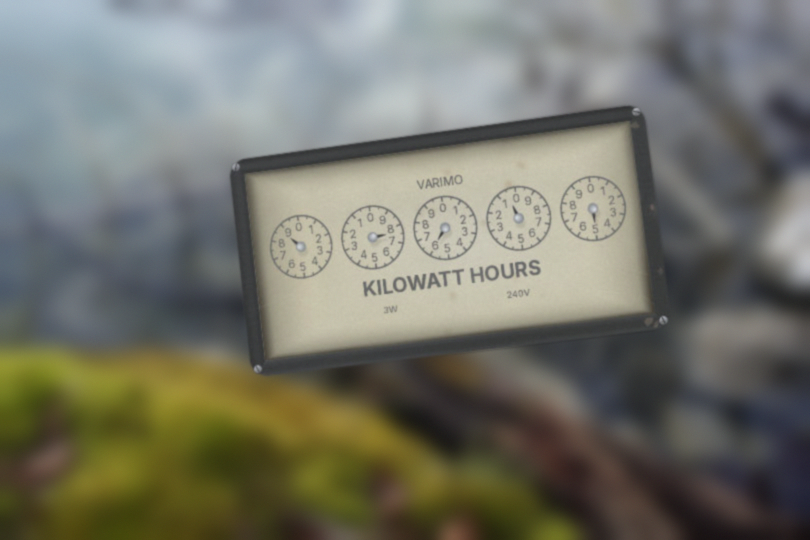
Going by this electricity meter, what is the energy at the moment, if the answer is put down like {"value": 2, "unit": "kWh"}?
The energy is {"value": 87605, "unit": "kWh"}
